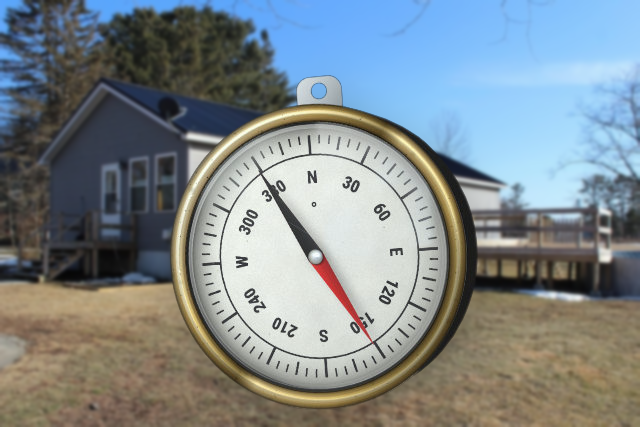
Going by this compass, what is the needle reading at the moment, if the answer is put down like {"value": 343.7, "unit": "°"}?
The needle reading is {"value": 150, "unit": "°"}
